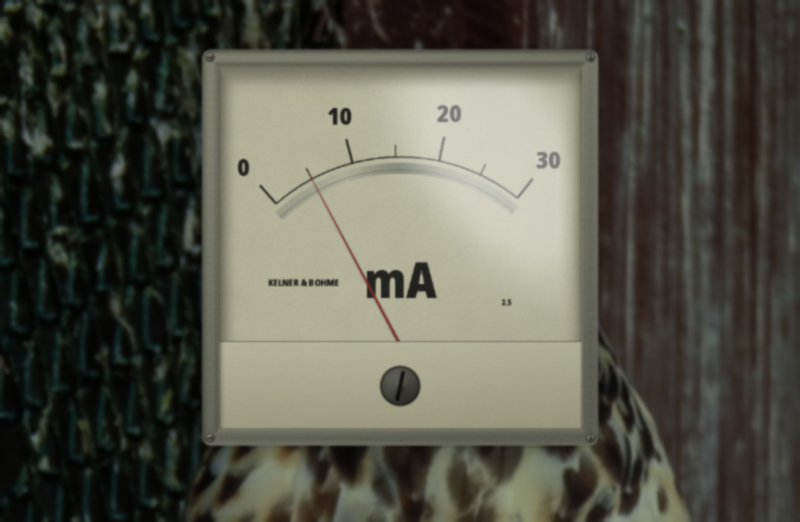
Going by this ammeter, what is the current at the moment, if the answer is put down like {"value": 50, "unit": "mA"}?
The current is {"value": 5, "unit": "mA"}
